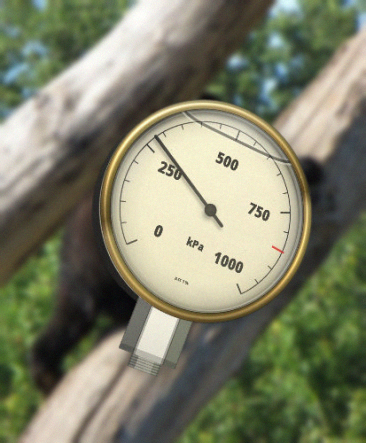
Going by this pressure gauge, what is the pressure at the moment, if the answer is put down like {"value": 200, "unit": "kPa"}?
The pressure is {"value": 275, "unit": "kPa"}
